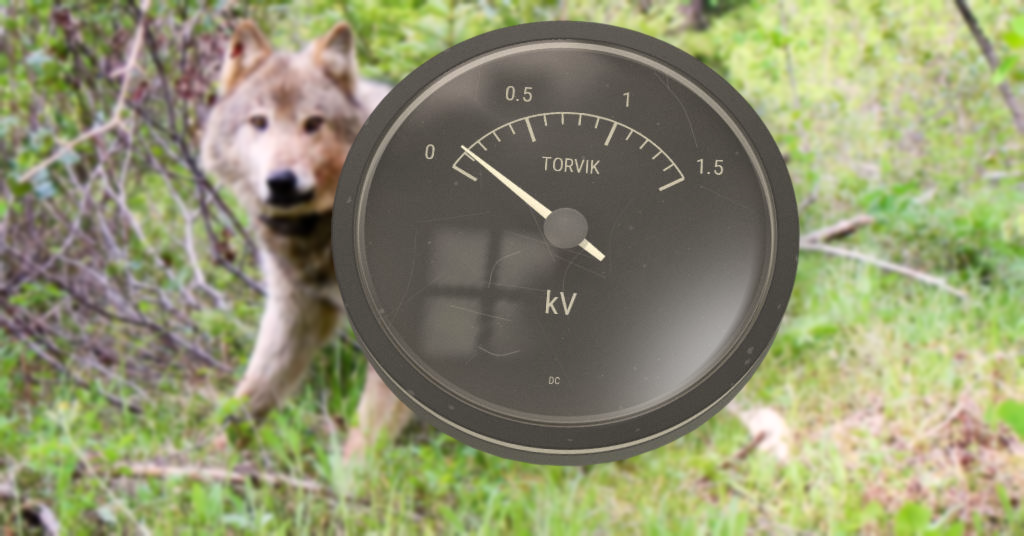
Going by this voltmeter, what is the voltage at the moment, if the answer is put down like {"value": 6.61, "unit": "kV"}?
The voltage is {"value": 0.1, "unit": "kV"}
